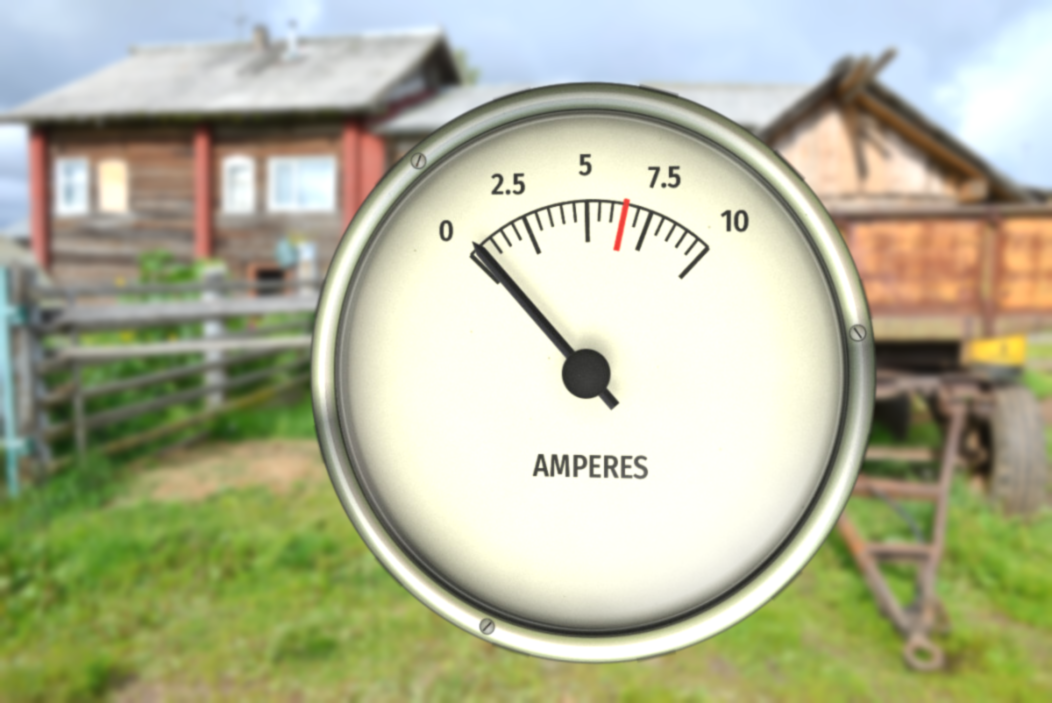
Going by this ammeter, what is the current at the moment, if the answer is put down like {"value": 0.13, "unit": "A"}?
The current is {"value": 0.5, "unit": "A"}
